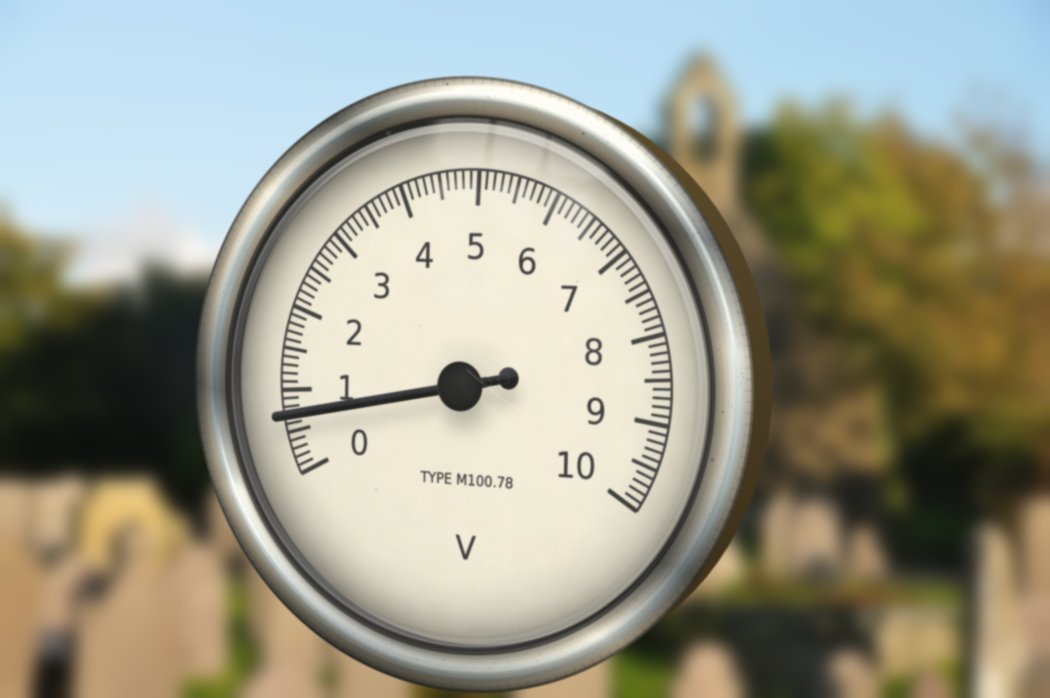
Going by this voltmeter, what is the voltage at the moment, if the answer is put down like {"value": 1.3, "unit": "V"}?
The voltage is {"value": 0.7, "unit": "V"}
